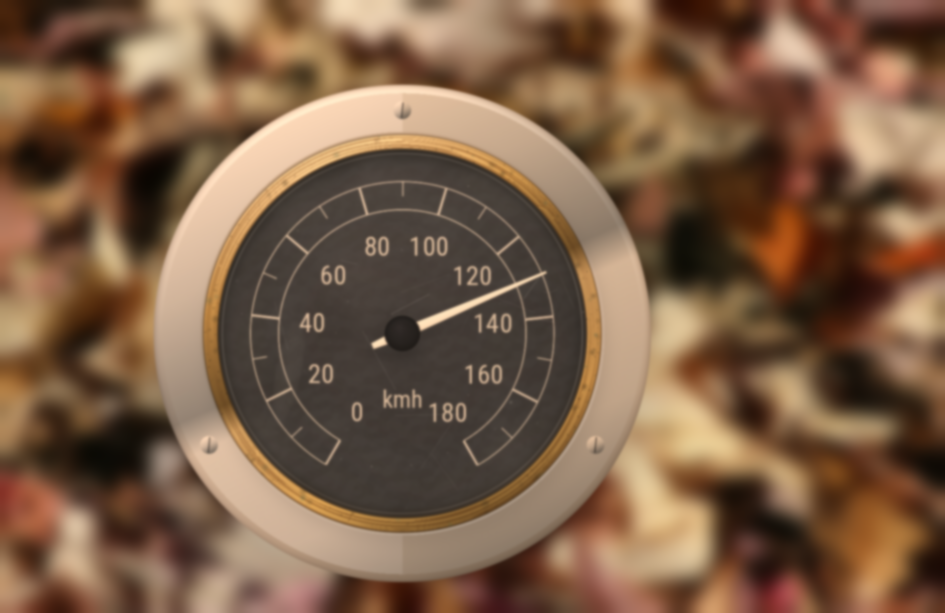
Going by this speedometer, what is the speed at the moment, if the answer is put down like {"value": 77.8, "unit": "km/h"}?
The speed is {"value": 130, "unit": "km/h"}
